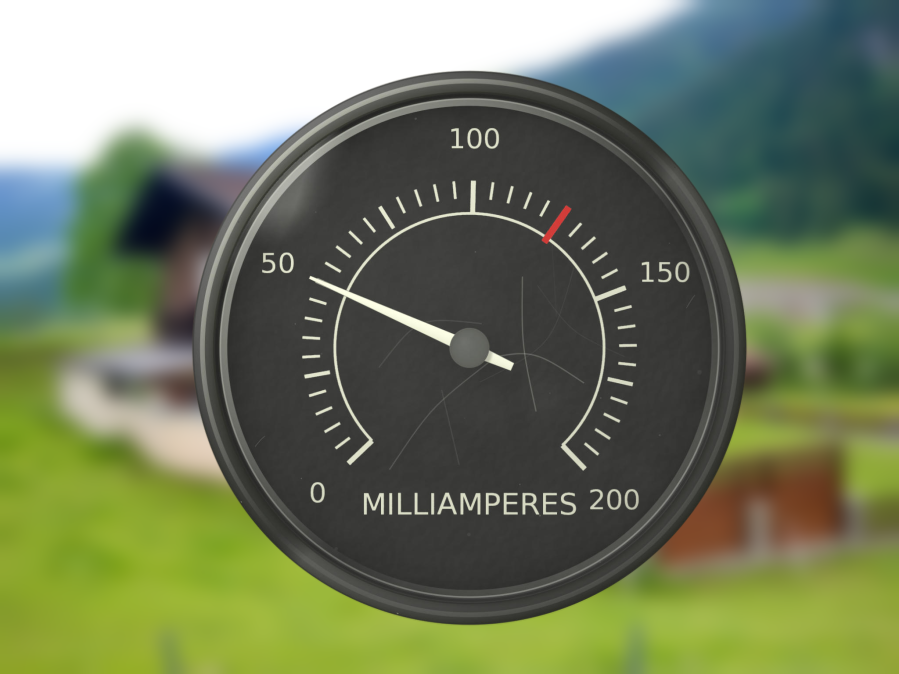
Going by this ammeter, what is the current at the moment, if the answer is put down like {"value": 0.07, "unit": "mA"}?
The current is {"value": 50, "unit": "mA"}
